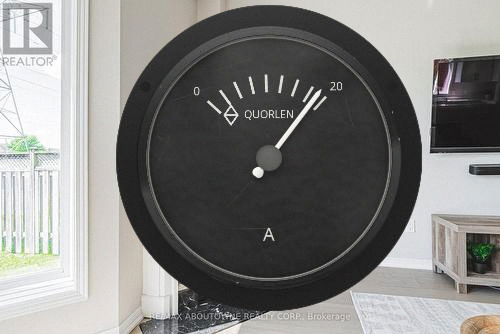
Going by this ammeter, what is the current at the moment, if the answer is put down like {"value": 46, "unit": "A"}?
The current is {"value": 18.75, "unit": "A"}
